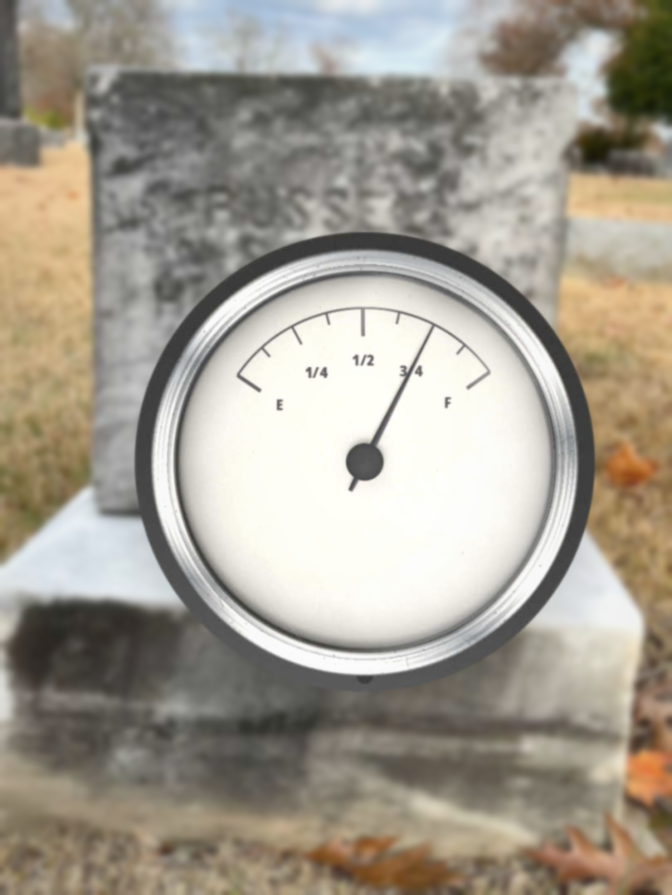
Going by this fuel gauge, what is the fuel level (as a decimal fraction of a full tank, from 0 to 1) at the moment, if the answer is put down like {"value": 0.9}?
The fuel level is {"value": 0.75}
